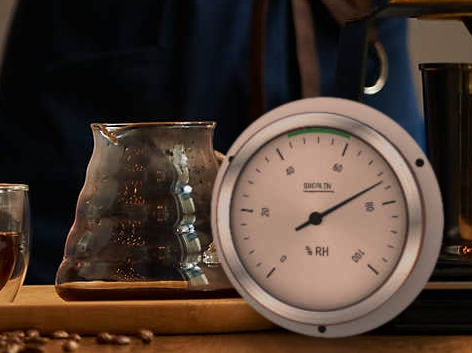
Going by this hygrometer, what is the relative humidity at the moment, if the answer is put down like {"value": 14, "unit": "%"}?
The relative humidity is {"value": 74, "unit": "%"}
